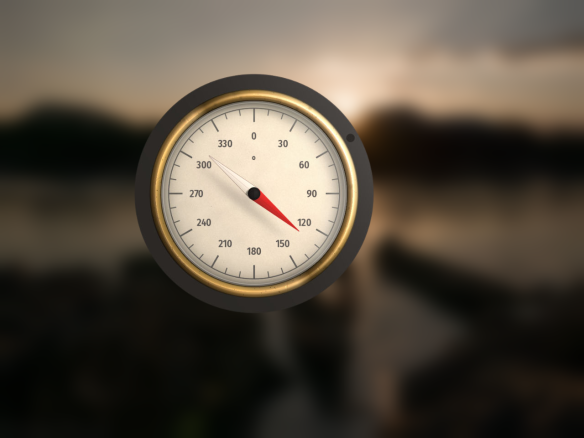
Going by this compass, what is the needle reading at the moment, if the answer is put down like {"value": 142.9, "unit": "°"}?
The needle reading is {"value": 130, "unit": "°"}
